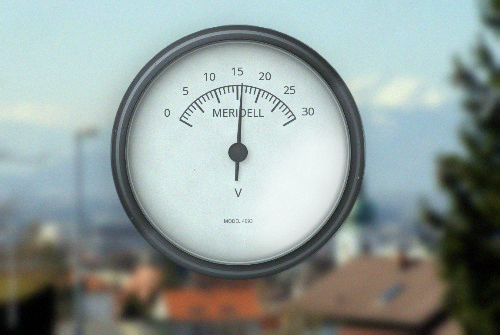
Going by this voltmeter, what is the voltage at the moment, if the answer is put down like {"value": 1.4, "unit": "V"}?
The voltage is {"value": 16, "unit": "V"}
